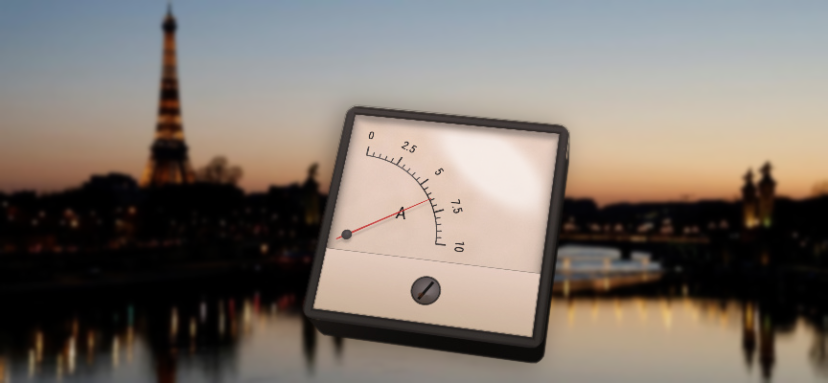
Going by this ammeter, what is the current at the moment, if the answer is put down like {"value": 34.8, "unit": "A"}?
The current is {"value": 6.5, "unit": "A"}
